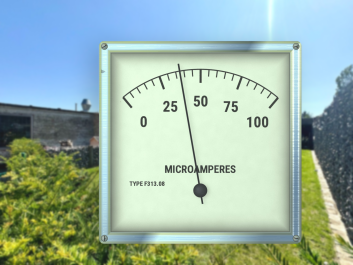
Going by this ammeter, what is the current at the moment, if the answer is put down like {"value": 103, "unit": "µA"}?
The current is {"value": 37.5, "unit": "µA"}
